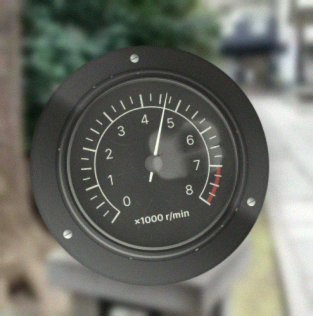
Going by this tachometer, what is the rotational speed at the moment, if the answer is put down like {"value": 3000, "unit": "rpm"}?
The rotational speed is {"value": 4625, "unit": "rpm"}
